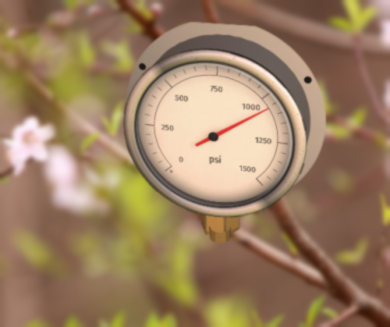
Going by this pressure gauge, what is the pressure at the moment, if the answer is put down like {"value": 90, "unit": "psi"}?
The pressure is {"value": 1050, "unit": "psi"}
